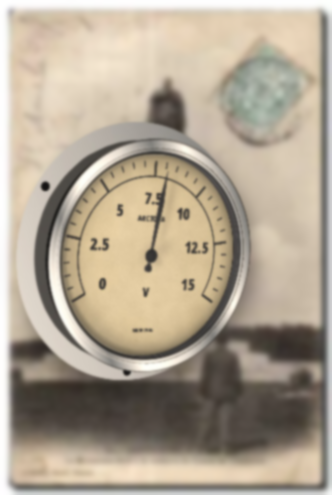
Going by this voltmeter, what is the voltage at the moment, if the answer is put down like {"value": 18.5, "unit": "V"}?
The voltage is {"value": 8, "unit": "V"}
